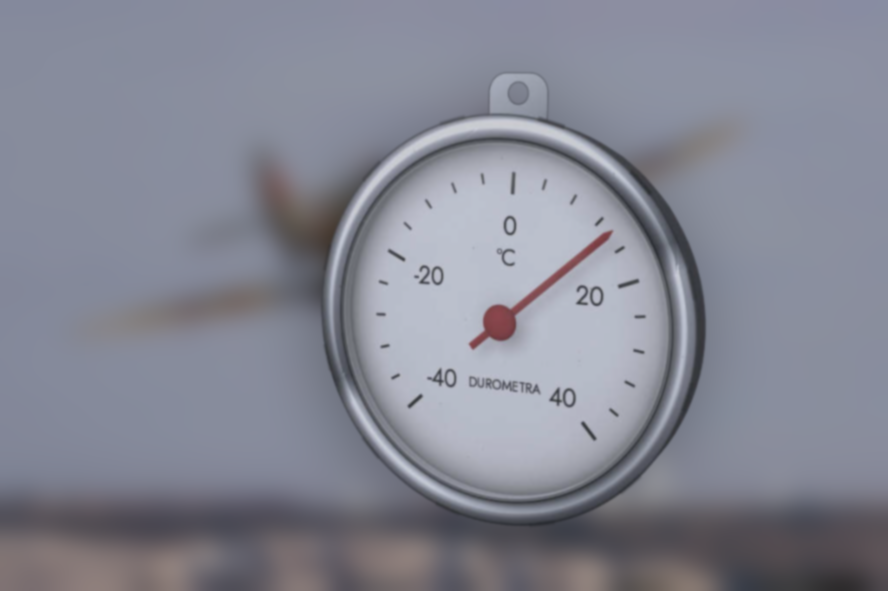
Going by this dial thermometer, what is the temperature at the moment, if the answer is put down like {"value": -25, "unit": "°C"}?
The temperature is {"value": 14, "unit": "°C"}
